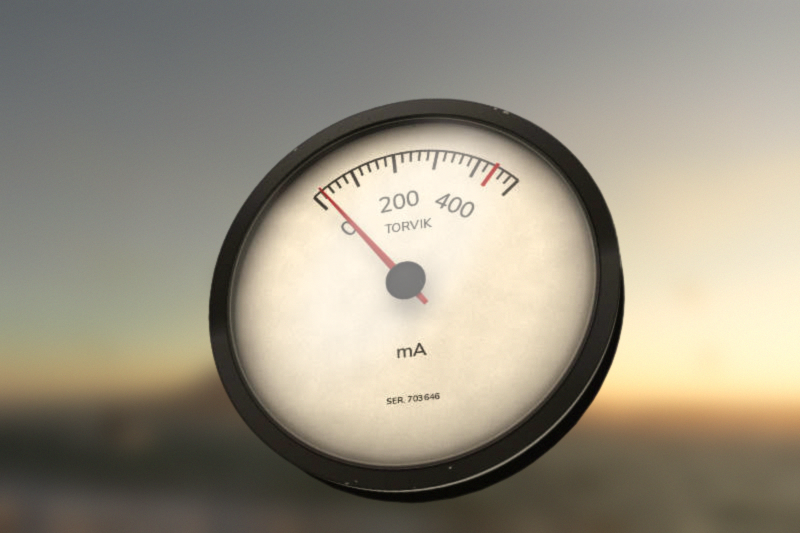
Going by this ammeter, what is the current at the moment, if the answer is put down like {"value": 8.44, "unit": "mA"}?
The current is {"value": 20, "unit": "mA"}
